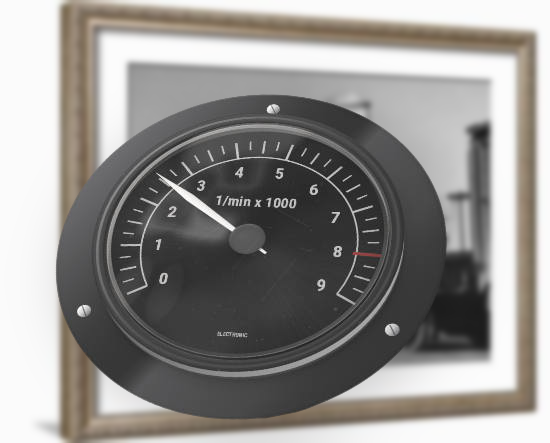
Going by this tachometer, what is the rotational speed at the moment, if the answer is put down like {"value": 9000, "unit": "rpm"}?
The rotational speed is {"value": 2500, "unit": "rpm"}
